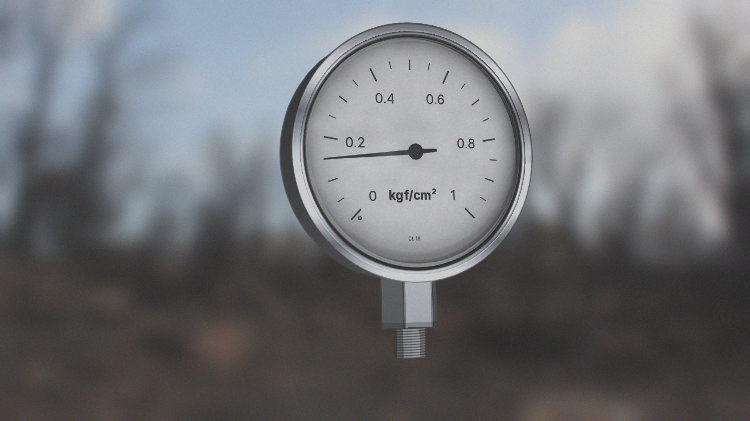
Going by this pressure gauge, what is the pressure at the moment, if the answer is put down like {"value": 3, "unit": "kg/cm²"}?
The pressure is {"value": 0.15, "unit": "kg/cm²"}
